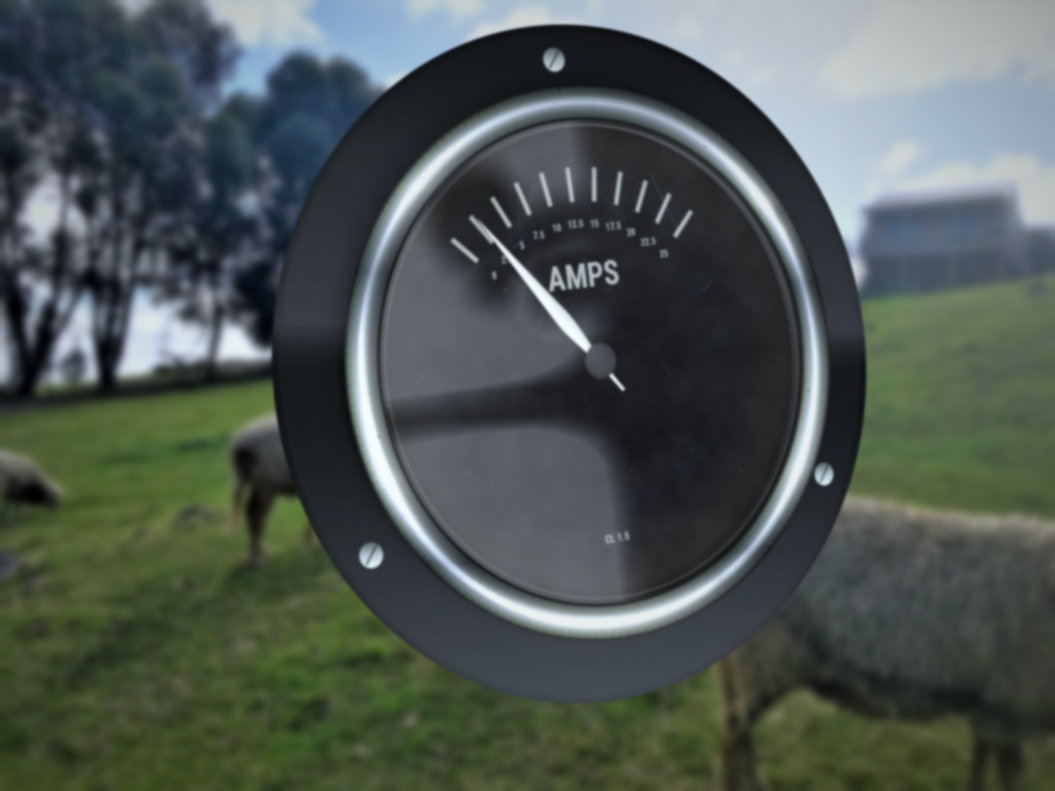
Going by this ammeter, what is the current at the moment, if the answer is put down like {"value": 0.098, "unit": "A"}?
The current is {"value": 2.5, "unit": "A"}
